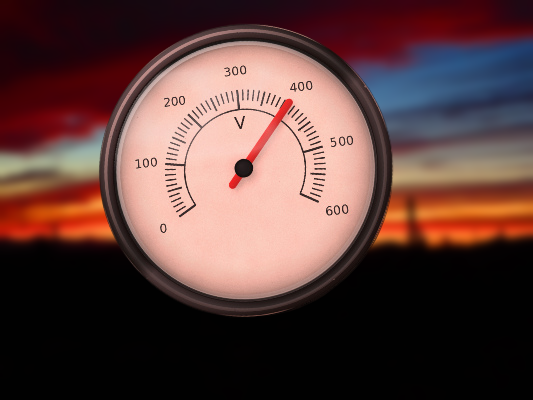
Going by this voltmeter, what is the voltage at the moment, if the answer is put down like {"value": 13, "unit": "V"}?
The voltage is {"value": 400, "unit": "V"}
